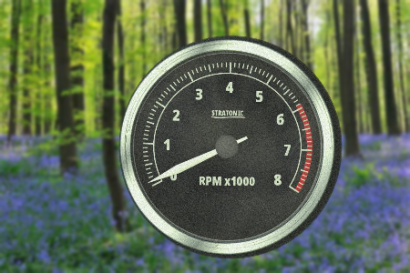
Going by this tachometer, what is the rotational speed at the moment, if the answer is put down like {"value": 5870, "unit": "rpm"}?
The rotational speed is {"value": 100, "unit": "rpm"}
